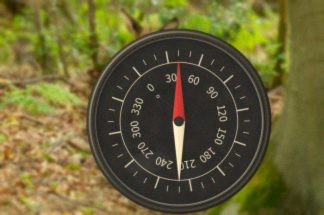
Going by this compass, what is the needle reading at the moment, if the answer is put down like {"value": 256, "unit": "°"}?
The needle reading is {"value": 40, "unit": "°"}
